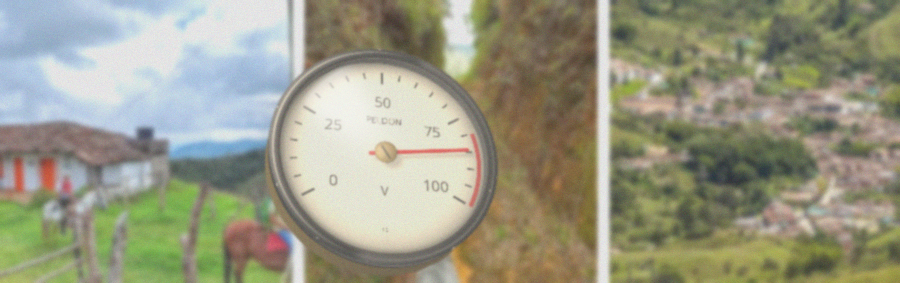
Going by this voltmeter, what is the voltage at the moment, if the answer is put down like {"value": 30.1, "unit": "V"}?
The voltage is {"value": 85, "unit": "V"}
